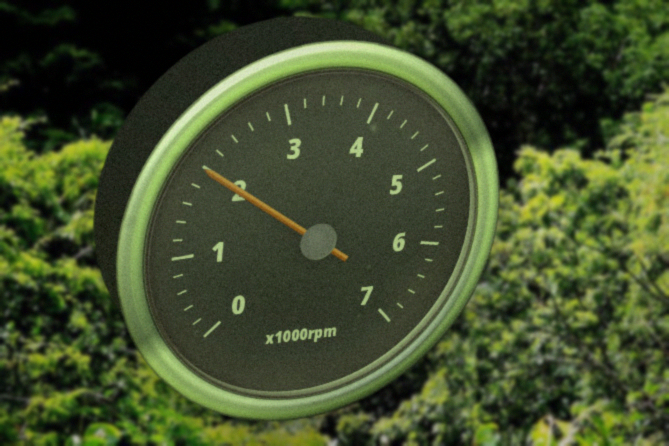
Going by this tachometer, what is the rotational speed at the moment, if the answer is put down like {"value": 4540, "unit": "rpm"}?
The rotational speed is {"value": 2000, "unit": "rpm"}
